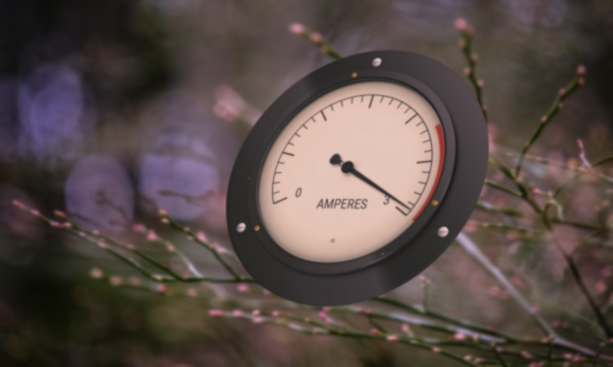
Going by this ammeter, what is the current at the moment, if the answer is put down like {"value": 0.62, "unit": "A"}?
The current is {"value": 2.95, "unit": "A"}
